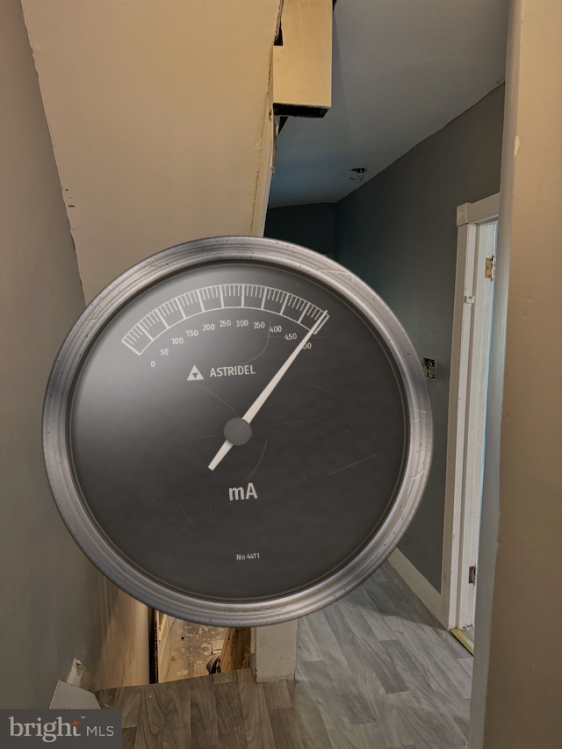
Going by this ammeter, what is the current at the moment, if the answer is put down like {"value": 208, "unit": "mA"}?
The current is {"value": 490, "unit": "mA"}
